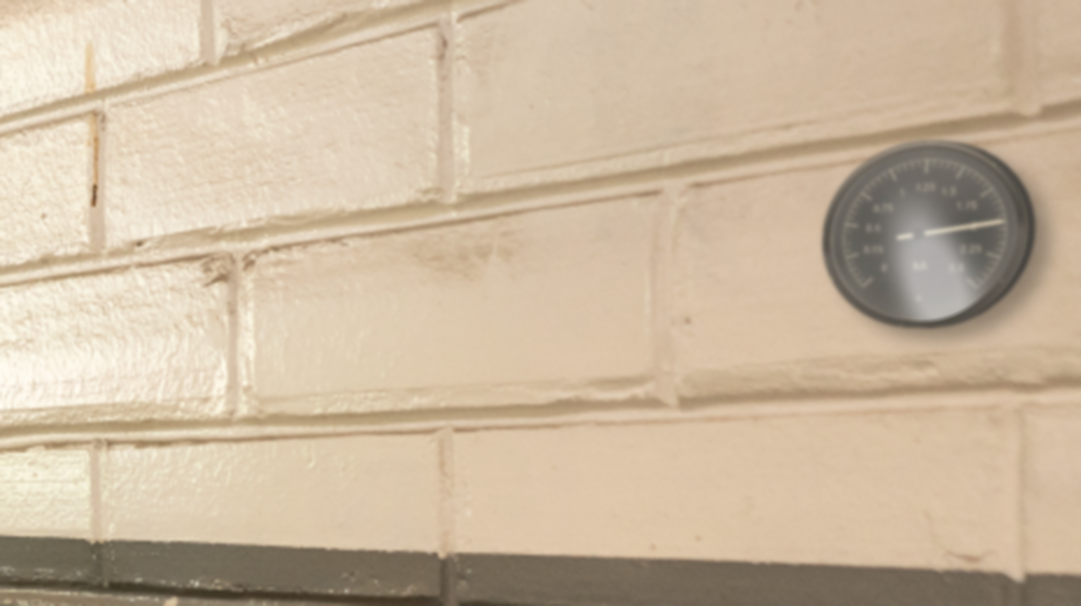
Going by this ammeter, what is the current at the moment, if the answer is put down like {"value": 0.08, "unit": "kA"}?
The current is {"value": 2, "unit": "kA"}
